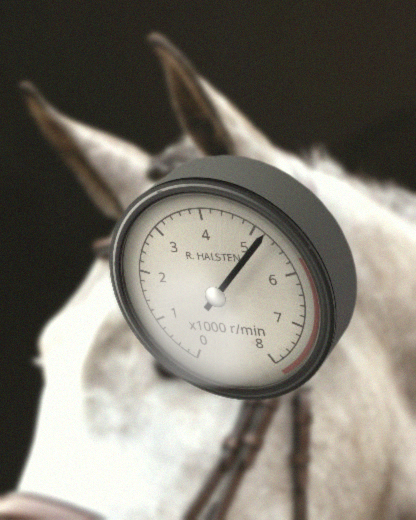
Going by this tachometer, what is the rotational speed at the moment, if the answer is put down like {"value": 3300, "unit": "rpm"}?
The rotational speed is {"value": 5200, "unit": "rpm"}
